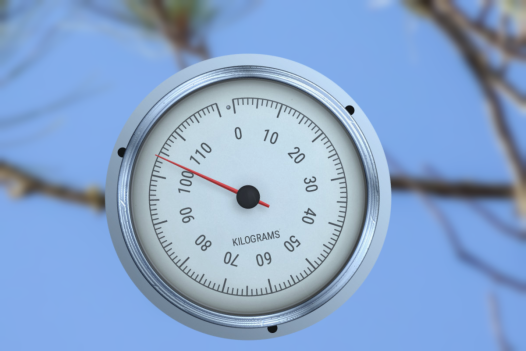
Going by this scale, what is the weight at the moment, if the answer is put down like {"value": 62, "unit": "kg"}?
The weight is {"value": 104, "unit": "kg"}
